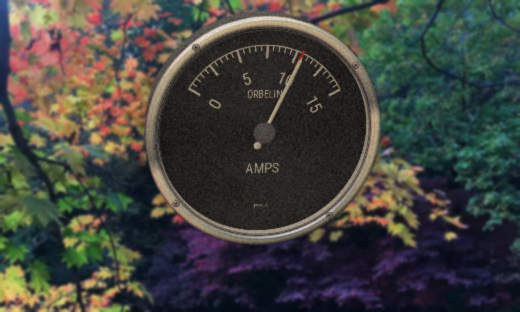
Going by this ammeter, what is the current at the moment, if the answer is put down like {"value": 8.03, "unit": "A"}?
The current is {"value": 10.5, "unit": "A"}
